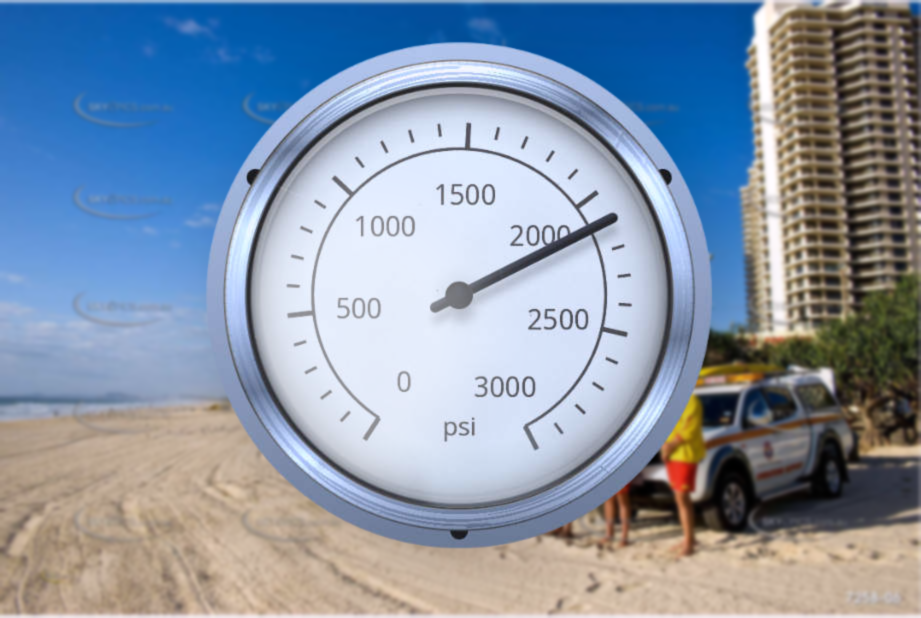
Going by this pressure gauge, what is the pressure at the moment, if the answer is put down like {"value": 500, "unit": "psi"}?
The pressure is {"value": 2100, "unit": "psi"}
